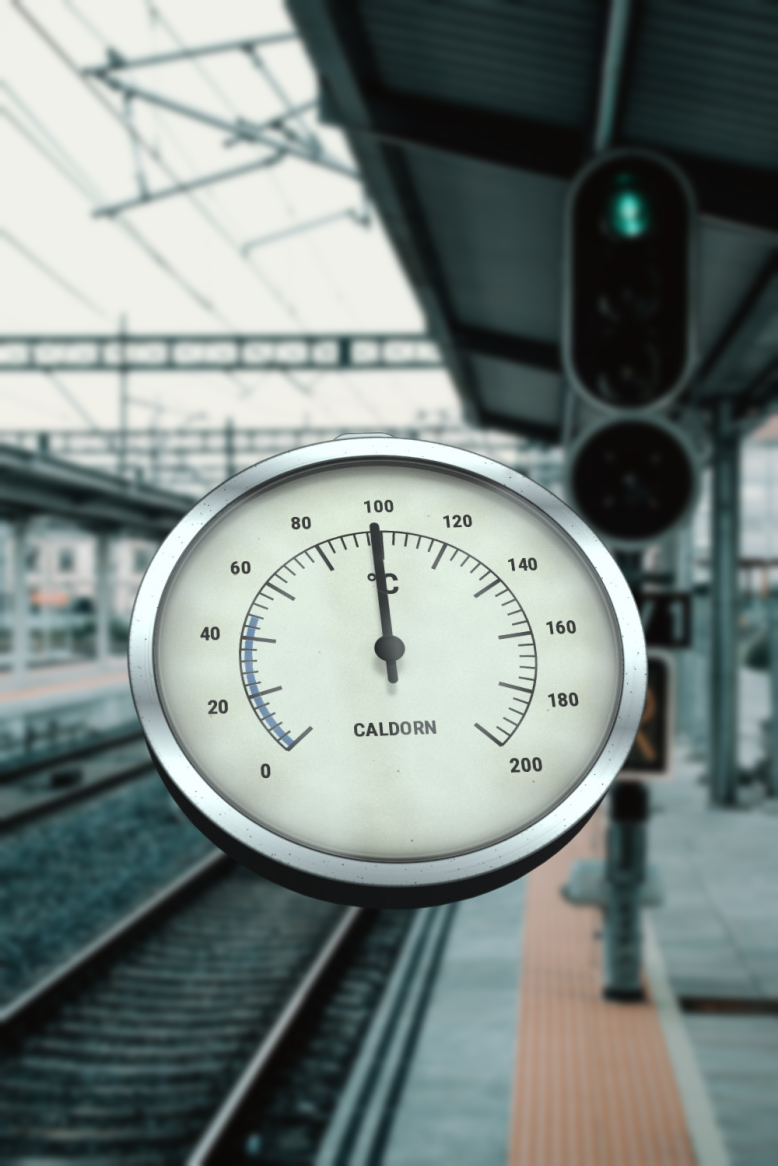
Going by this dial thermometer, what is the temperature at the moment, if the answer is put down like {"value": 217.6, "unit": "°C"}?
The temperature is {"value": 98, "unit": "°C"}
